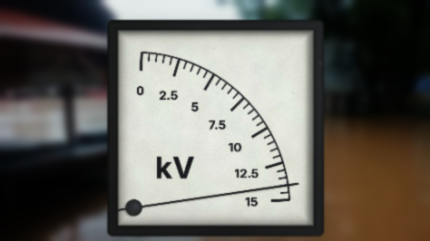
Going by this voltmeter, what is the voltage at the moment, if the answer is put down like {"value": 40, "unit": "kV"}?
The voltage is {"value": 14, "unit": "kV"}
